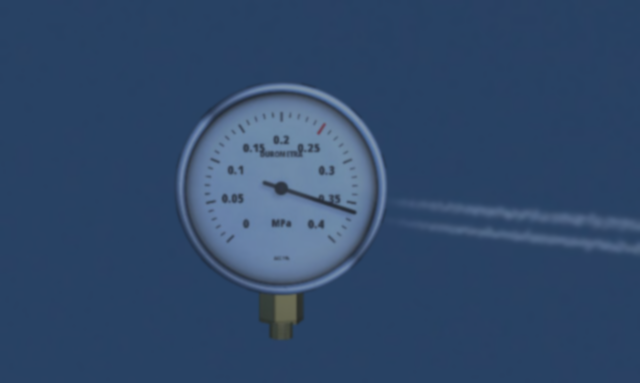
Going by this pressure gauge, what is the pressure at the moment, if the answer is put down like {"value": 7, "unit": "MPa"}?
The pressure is {"value": 0.36, "unit": "MPa"}
